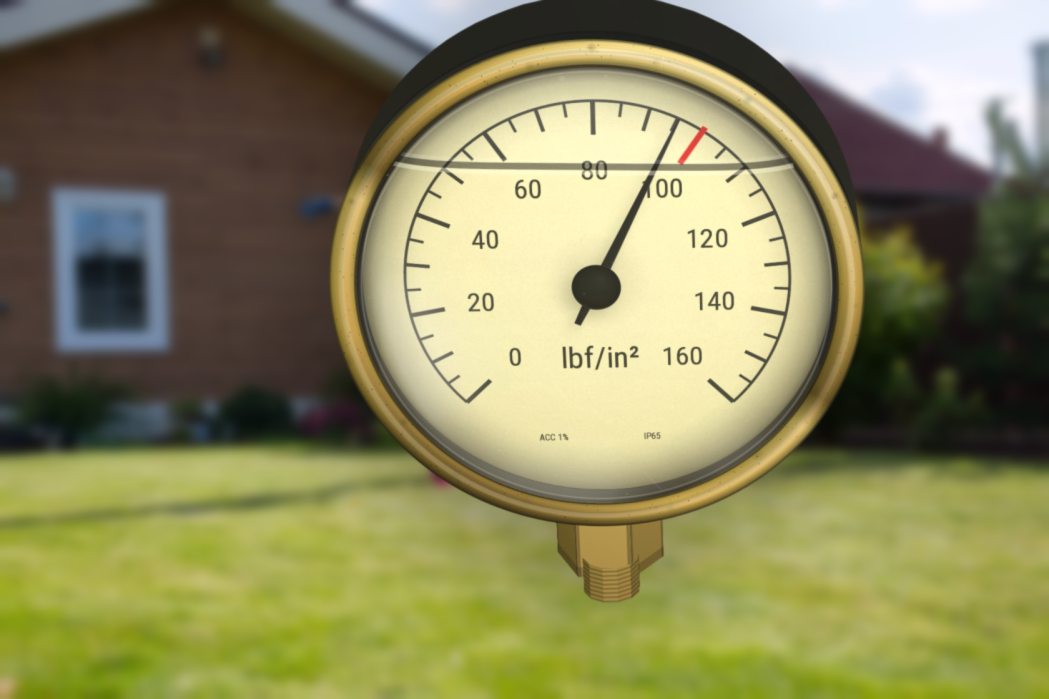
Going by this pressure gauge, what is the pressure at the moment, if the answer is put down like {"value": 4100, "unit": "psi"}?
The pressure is {"value": 95, "unit": "psi"}
